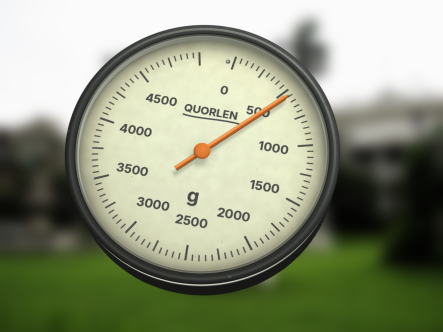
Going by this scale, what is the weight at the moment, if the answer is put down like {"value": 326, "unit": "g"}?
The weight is {"value": 550, "unit": "g"}
